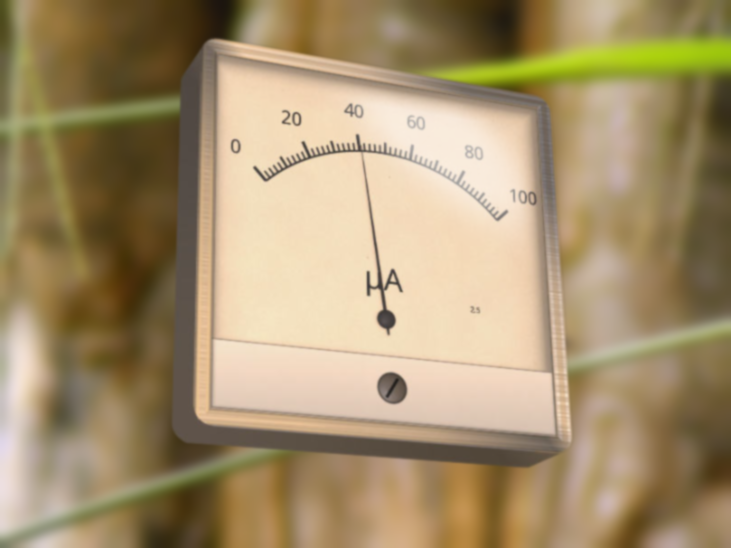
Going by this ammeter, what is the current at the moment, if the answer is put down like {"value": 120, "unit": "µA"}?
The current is {"value": 40, "unit": "µA"}
